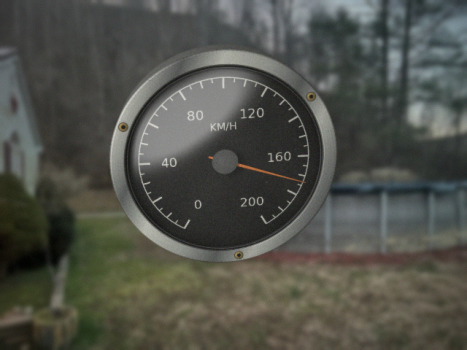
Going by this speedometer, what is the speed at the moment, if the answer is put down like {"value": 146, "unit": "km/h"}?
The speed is {"value": 172.5, "unit": "km/h"}
